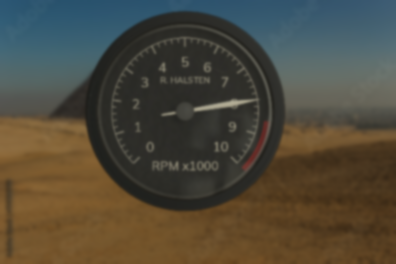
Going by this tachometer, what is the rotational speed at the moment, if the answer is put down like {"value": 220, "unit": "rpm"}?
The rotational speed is {"value": 8000, "unit": "rpm"}
